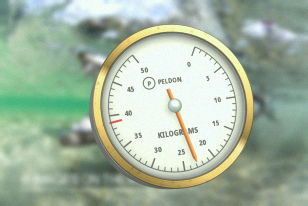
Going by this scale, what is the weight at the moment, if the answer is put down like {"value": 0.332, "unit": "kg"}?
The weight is {"value": 23, "unit": "kg"}
